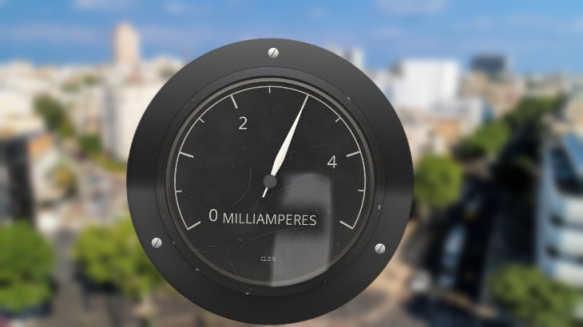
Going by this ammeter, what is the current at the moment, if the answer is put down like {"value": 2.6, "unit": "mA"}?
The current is {"value": 3, "unit": "mA"}
